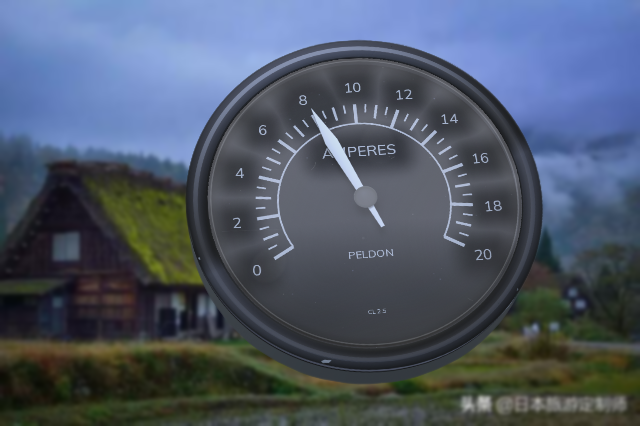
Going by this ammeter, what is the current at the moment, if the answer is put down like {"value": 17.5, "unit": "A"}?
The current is {"value": 8, "unit": "A"}
